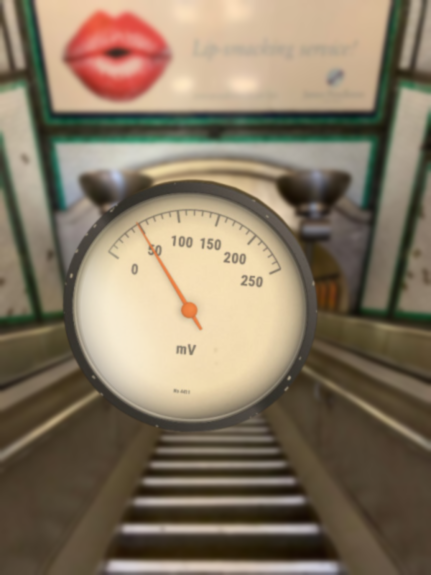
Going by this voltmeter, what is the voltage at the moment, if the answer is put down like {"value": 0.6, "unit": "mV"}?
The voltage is {"value": 50, "unit": "mV"}
